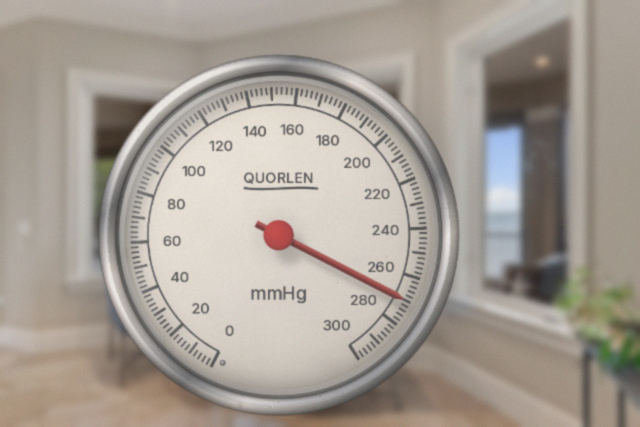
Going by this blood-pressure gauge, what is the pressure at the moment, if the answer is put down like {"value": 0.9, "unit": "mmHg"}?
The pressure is {"value": 270, "unit": "mmHg"}
